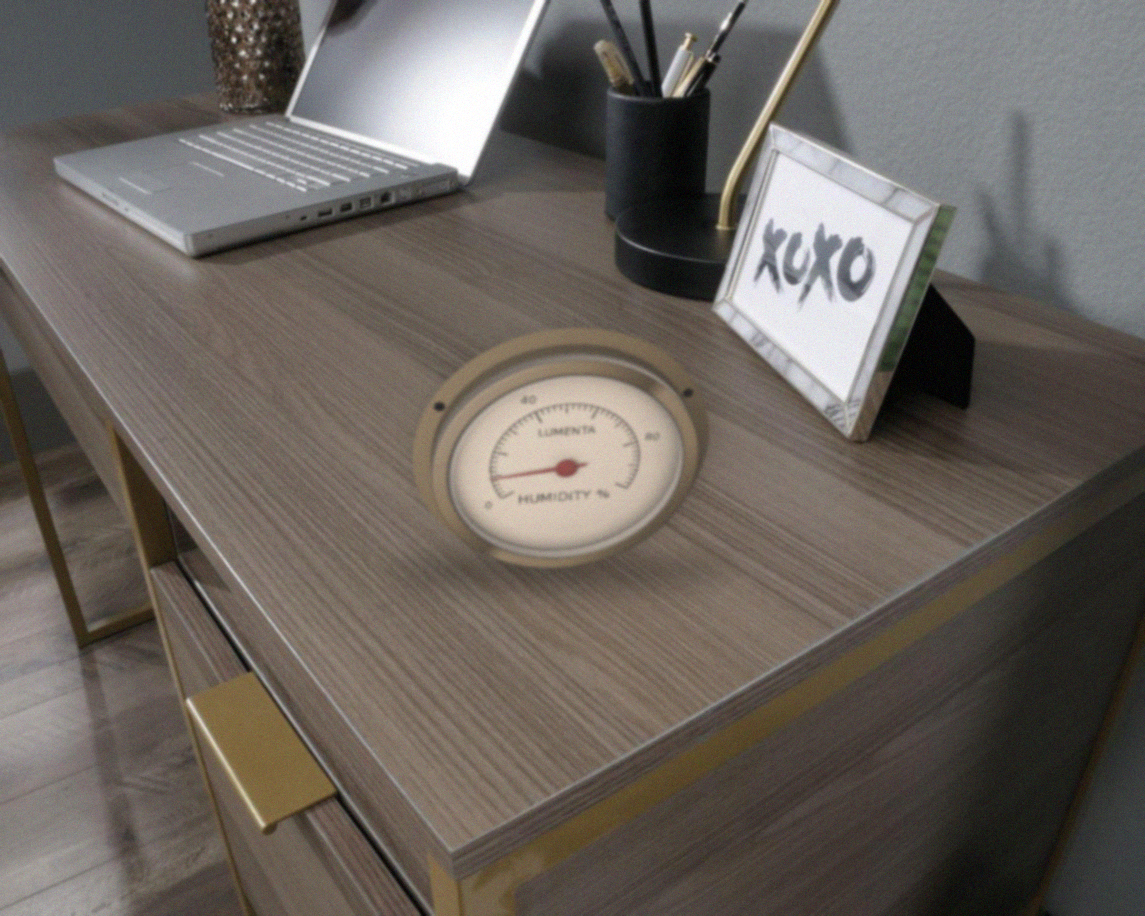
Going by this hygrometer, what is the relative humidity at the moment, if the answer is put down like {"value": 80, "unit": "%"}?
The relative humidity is {"value": 10, "unit": "%"}
